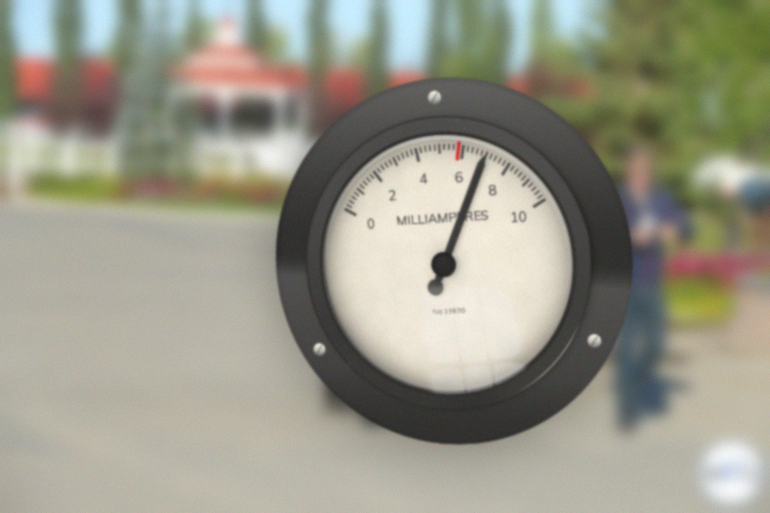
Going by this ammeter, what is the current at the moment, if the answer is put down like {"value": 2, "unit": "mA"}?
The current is {"value": 7, "unit": "mA"}
